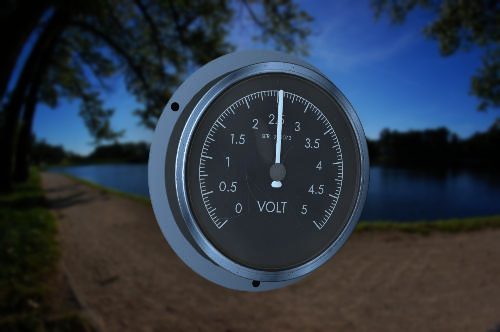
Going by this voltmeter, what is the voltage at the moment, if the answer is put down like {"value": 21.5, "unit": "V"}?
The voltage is {"value": 2.5, "unit": "V"}
